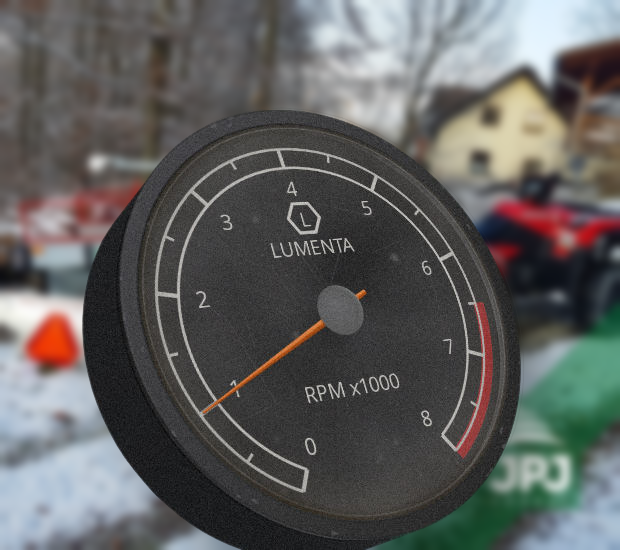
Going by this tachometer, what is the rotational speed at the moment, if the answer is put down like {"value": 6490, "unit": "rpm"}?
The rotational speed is {"value": 1000, "unit": "rpm"}
